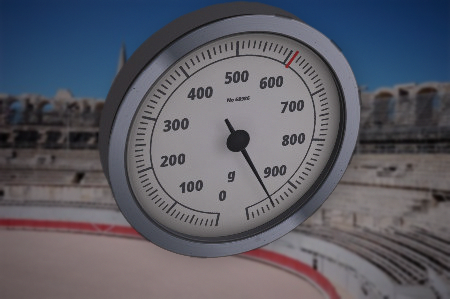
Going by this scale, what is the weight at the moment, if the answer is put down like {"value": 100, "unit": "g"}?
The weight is {"value": 950, "unit": "g"}
